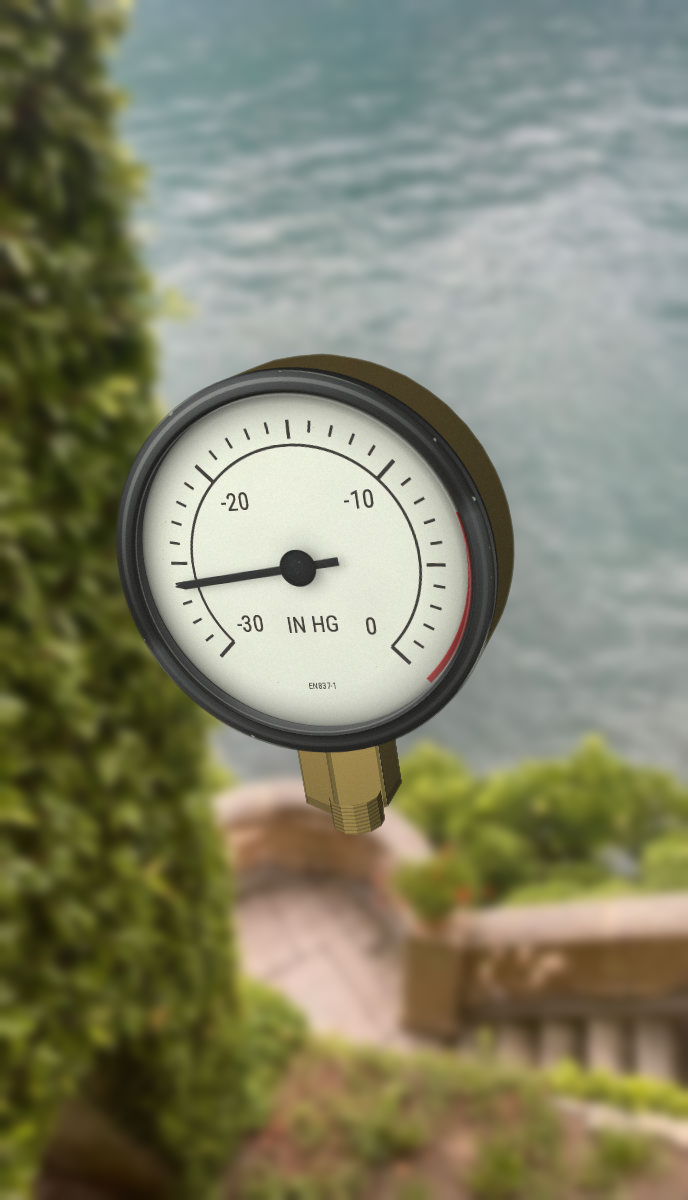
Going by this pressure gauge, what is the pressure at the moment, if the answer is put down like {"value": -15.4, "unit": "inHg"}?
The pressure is {"value": -26, "unit": "inHg"}
